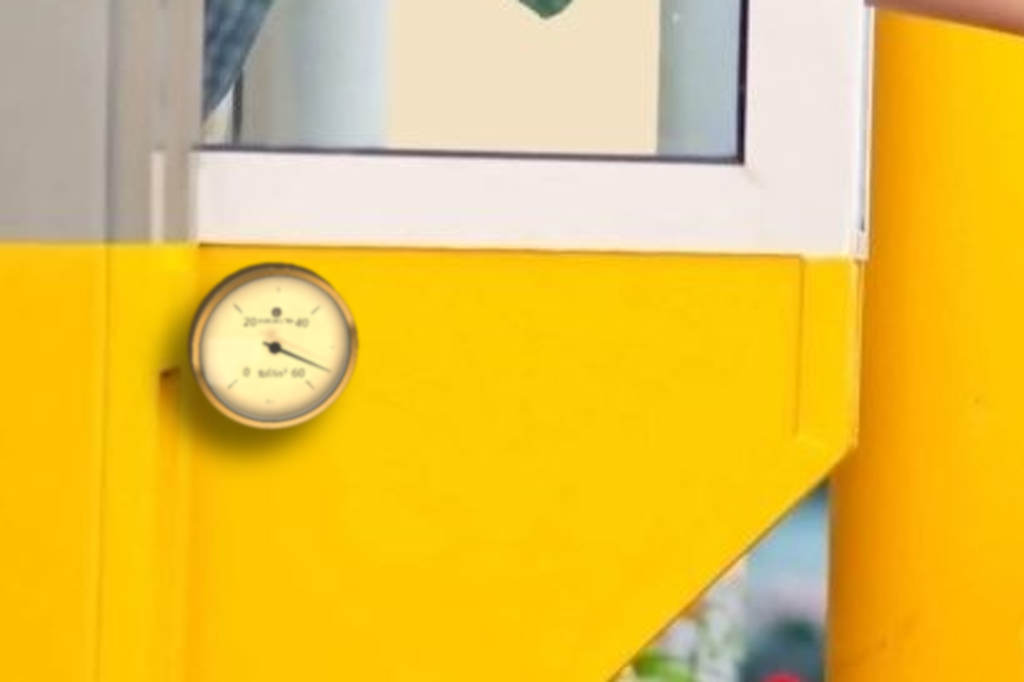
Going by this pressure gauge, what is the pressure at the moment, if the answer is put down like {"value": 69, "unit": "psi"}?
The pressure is {"value": 55, "unit": "psi"}
